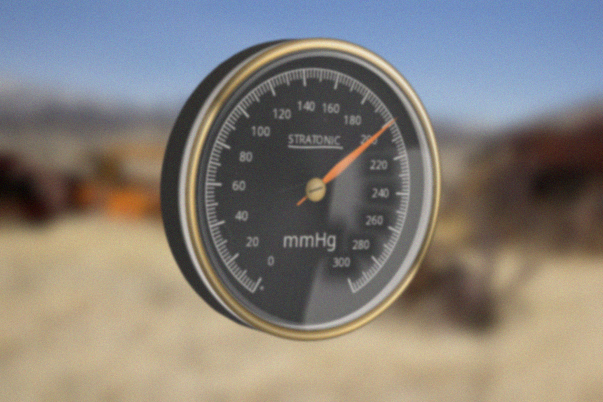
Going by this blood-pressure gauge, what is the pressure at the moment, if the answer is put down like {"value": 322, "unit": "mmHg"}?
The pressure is {"value": 200, "unit": "mmHg"}
